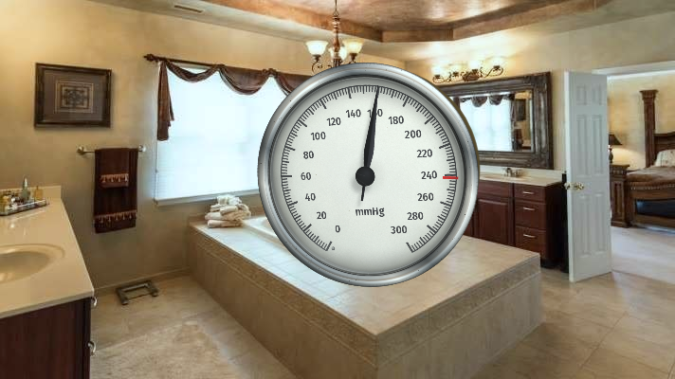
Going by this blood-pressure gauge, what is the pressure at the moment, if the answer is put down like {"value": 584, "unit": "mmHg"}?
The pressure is {"value": 160, "unit": "mmHg"}
